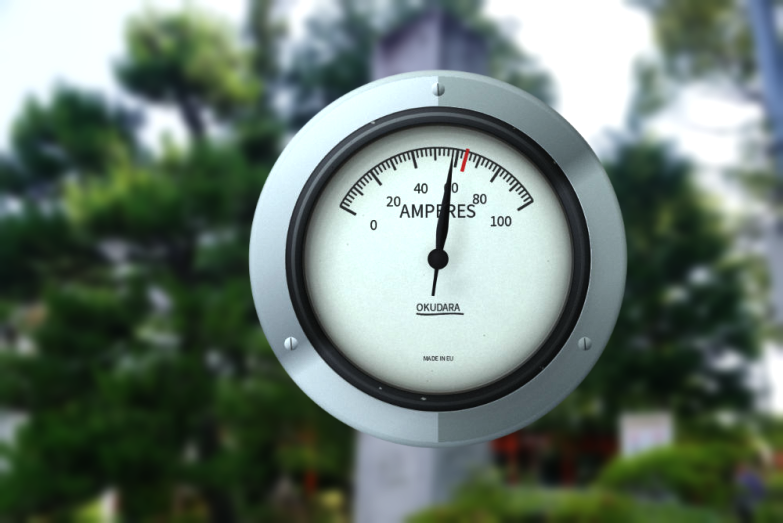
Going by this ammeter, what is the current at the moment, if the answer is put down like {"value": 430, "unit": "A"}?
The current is {"value": 58, "unit": "A"}
